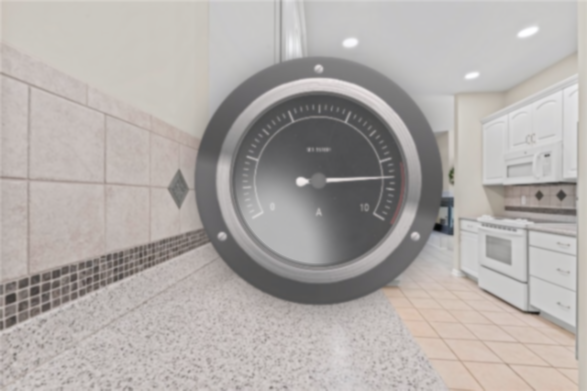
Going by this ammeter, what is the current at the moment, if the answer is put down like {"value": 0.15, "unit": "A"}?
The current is {"value": 8.6, "unit": "A"}
